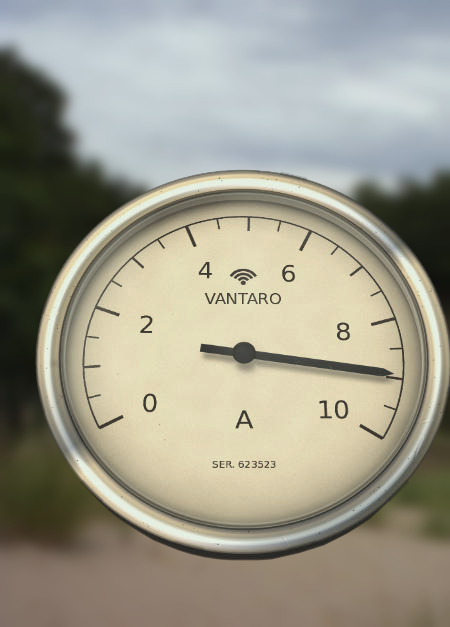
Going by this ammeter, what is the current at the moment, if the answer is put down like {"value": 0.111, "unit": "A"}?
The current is {"value": 9, "unit": "A"}
